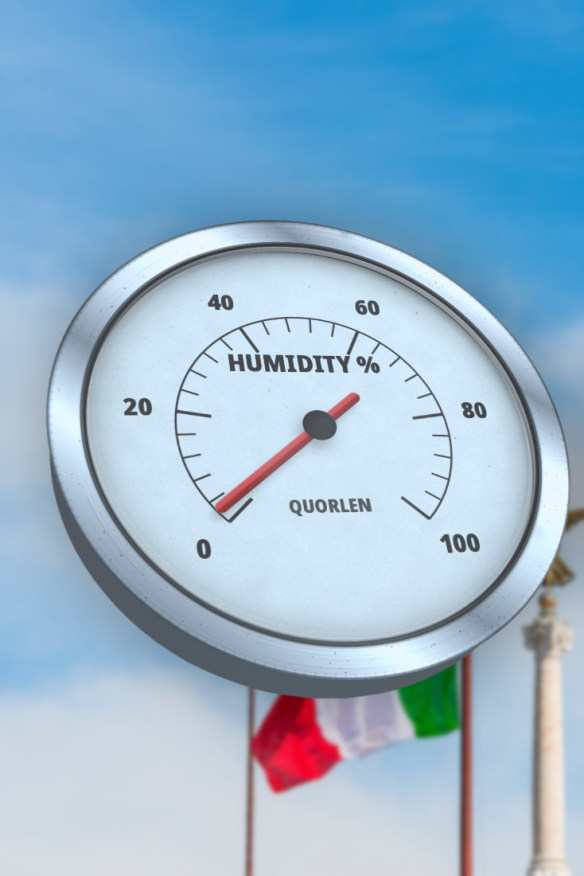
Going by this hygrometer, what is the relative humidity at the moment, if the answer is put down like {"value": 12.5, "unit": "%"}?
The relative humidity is {"value": 2, "unit": "%"}
